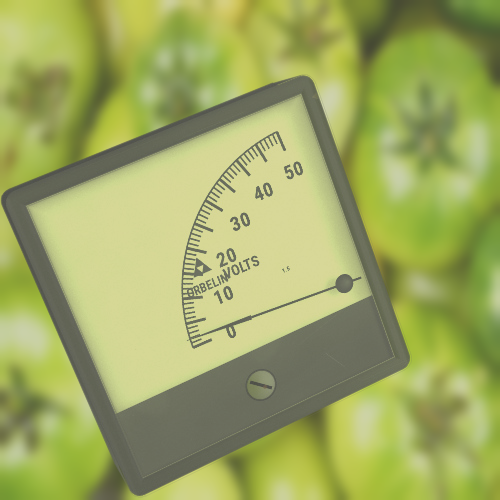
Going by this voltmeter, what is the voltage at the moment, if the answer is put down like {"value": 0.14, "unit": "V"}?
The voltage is {"value": 2, "unit": "V"}
